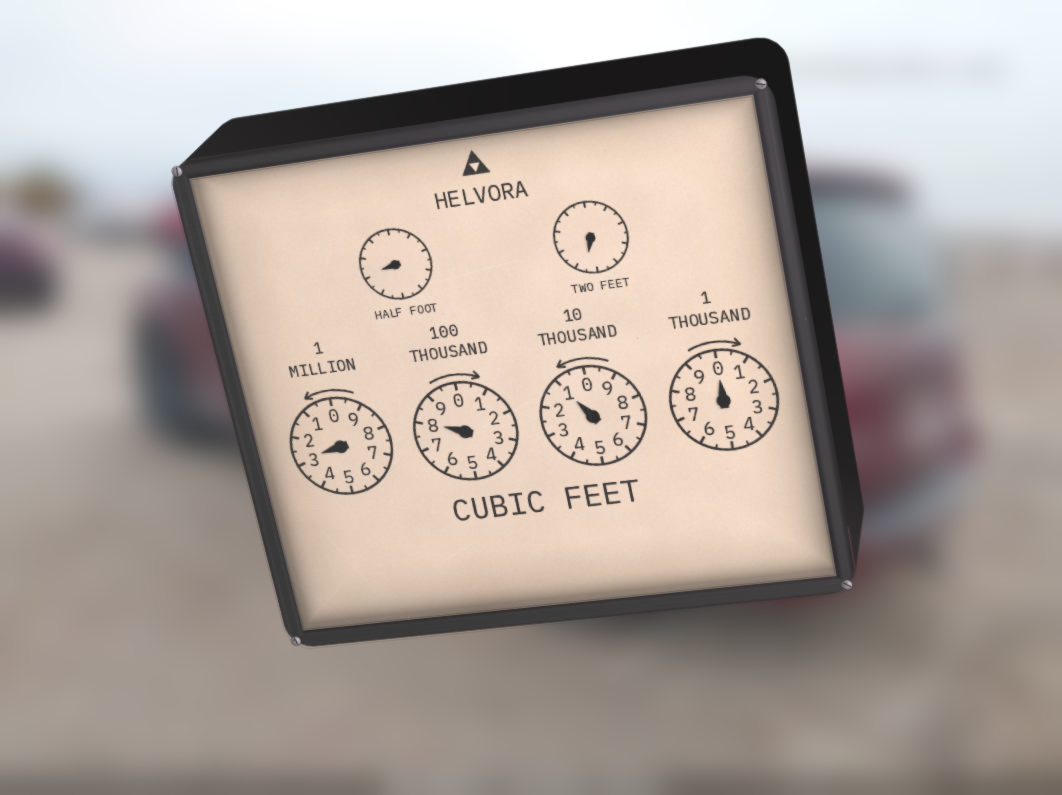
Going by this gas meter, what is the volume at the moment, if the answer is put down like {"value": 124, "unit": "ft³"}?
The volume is {"value": 281000, "unit": "ft³"}
